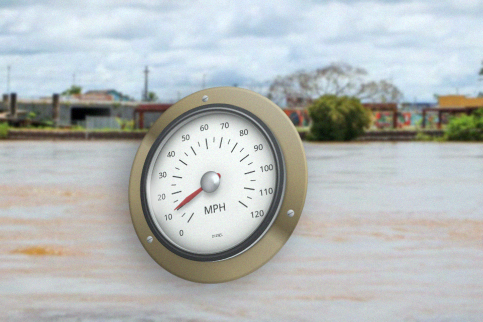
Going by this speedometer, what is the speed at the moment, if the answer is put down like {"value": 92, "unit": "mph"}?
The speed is {"value": 10, "unit": "mph"}
